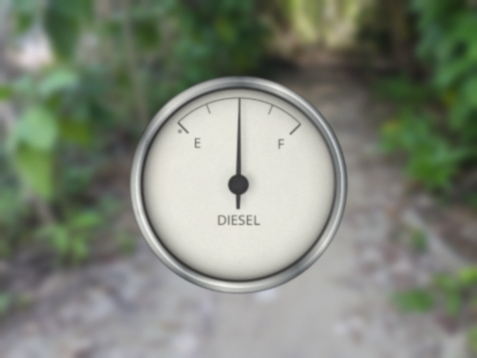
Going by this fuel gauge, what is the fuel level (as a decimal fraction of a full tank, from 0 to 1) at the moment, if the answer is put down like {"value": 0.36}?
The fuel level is {"value": 0.5}
